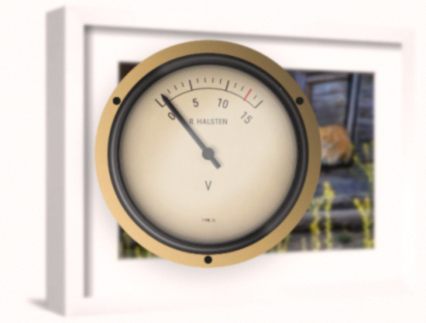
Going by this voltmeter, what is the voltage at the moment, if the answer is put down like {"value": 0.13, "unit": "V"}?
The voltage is {"value": 1, "unit": "V"}
